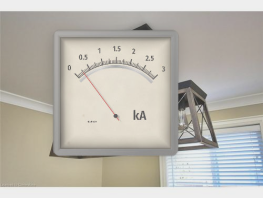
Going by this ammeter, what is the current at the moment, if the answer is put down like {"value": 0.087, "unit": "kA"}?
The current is {"value": 0.25, "unit": "kA"}
